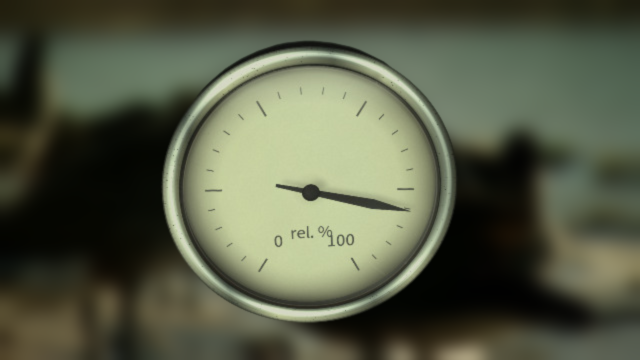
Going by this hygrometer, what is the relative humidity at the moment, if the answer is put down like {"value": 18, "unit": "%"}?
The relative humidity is {"value": 84, "unit": "%"}
